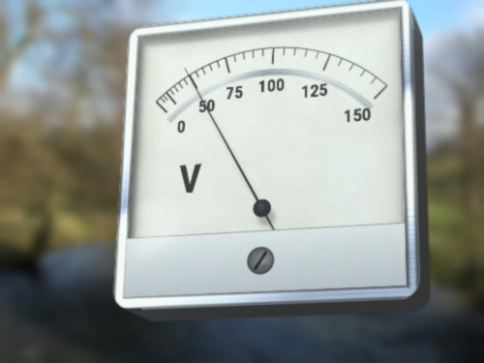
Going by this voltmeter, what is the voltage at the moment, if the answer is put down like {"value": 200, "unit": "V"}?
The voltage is {"value": 50, "unit": "V"}
